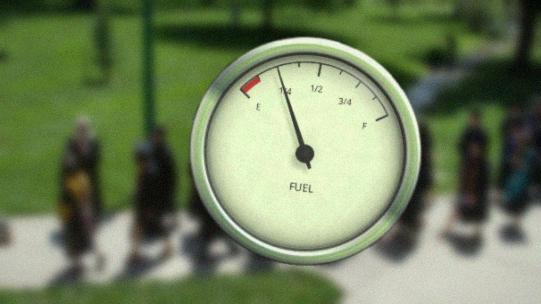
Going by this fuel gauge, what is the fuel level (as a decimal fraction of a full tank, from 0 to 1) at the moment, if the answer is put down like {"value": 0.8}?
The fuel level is {"value": 0.25}
